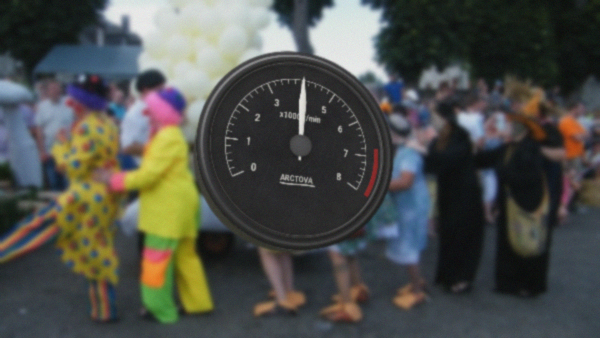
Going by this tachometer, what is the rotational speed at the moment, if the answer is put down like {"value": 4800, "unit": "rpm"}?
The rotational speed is {"value": 4000, "unit": "rpm"}
